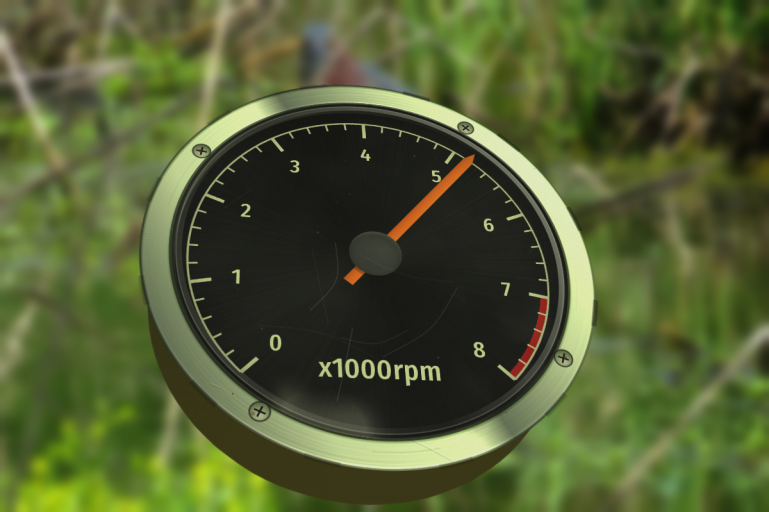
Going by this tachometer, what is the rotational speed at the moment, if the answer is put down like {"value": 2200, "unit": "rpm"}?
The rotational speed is {"value": 5200, "unit": "rpm"}
